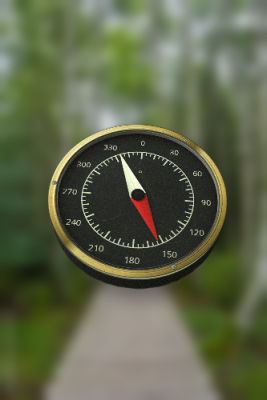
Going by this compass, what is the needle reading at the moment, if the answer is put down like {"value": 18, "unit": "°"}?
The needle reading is {"value": 155, "unit": "°"}
